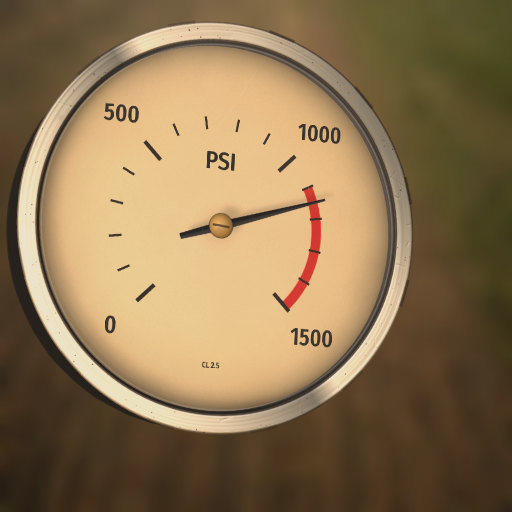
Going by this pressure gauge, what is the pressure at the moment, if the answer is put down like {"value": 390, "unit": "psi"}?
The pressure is {"value": 1150, "unit": "psi"}
